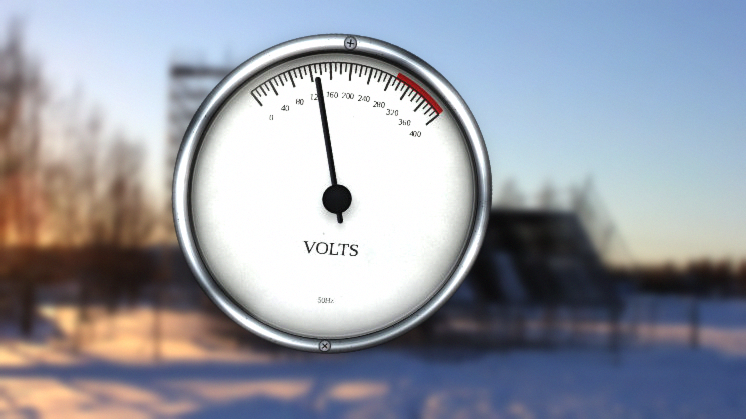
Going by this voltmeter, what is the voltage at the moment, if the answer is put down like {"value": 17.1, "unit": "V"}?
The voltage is {"value": 130, "unit": "V"}
